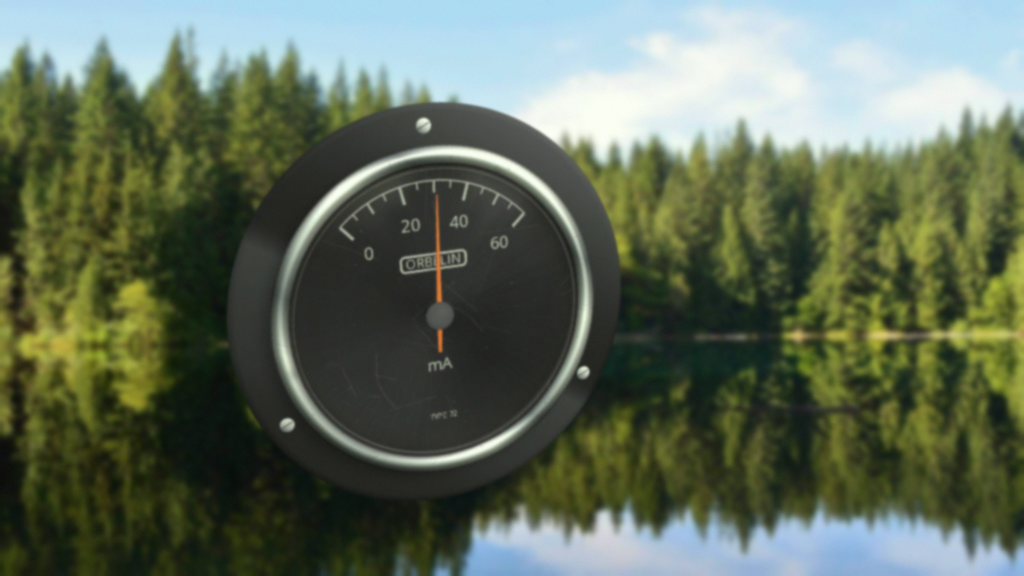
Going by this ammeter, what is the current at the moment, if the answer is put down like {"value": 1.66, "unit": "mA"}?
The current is {"value": 30, "unit": "mA"}
